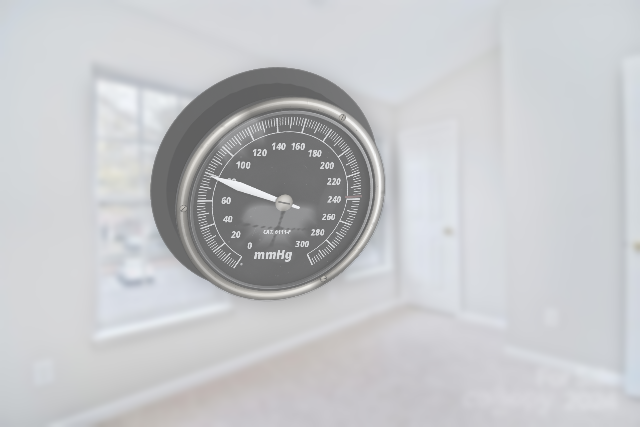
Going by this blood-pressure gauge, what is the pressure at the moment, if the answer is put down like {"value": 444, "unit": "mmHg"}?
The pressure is {"value": 80, "unit": "mmHg"}
